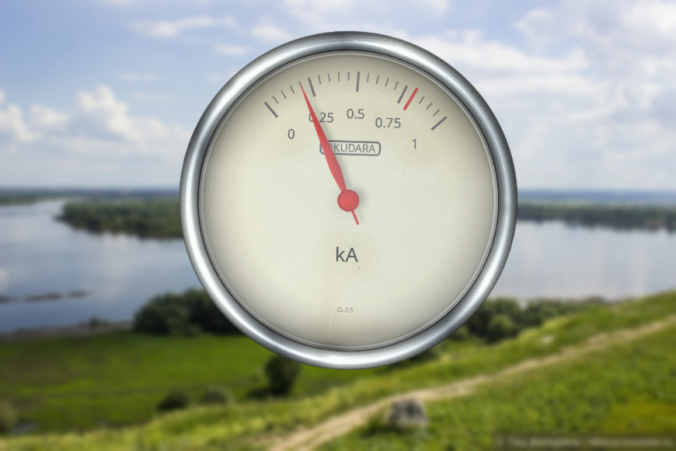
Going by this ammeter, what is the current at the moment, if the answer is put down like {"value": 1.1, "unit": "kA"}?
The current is {"value": 0.2, "unit": "kA"}
